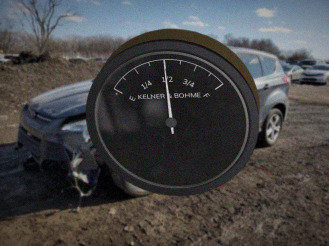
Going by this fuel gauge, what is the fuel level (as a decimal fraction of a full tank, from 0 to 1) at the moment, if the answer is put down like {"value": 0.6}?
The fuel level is {"value": 0.5}
